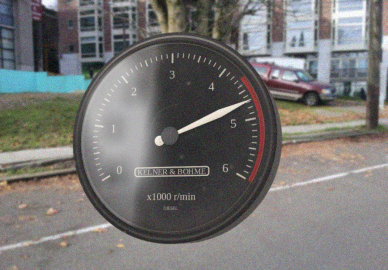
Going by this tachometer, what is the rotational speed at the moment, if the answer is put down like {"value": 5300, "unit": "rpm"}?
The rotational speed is {"value": 4700, "unit": "rpm"}
